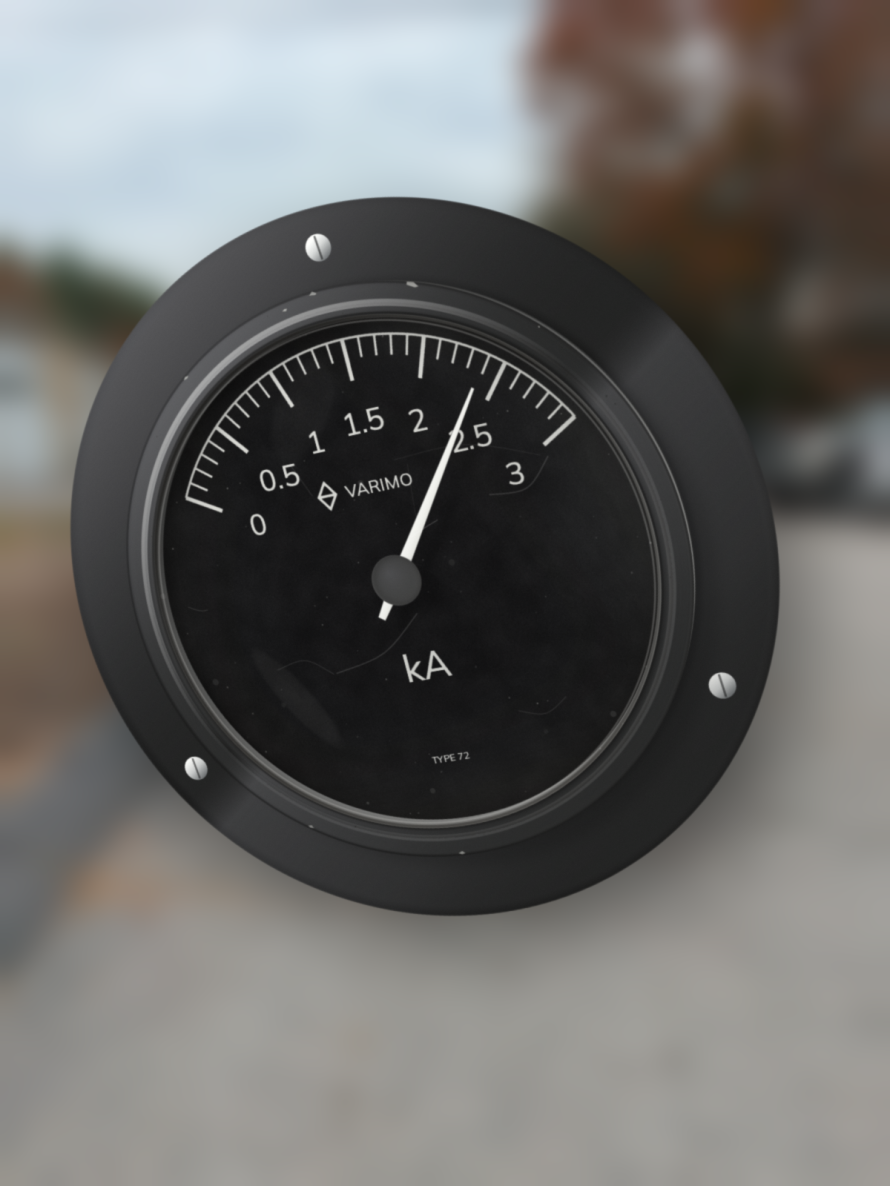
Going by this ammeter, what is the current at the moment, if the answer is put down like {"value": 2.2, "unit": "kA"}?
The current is {"value": 2.4, "unit": "kA"}
